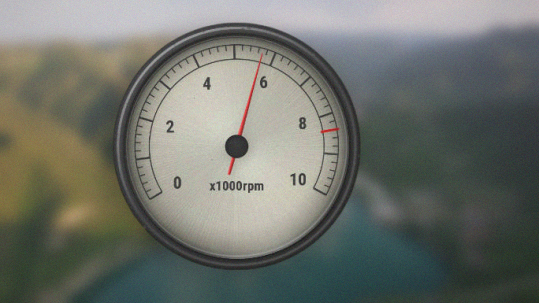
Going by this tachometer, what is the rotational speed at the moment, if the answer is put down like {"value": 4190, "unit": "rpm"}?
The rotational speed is {"value": 5700, "unit": "rpm"}
